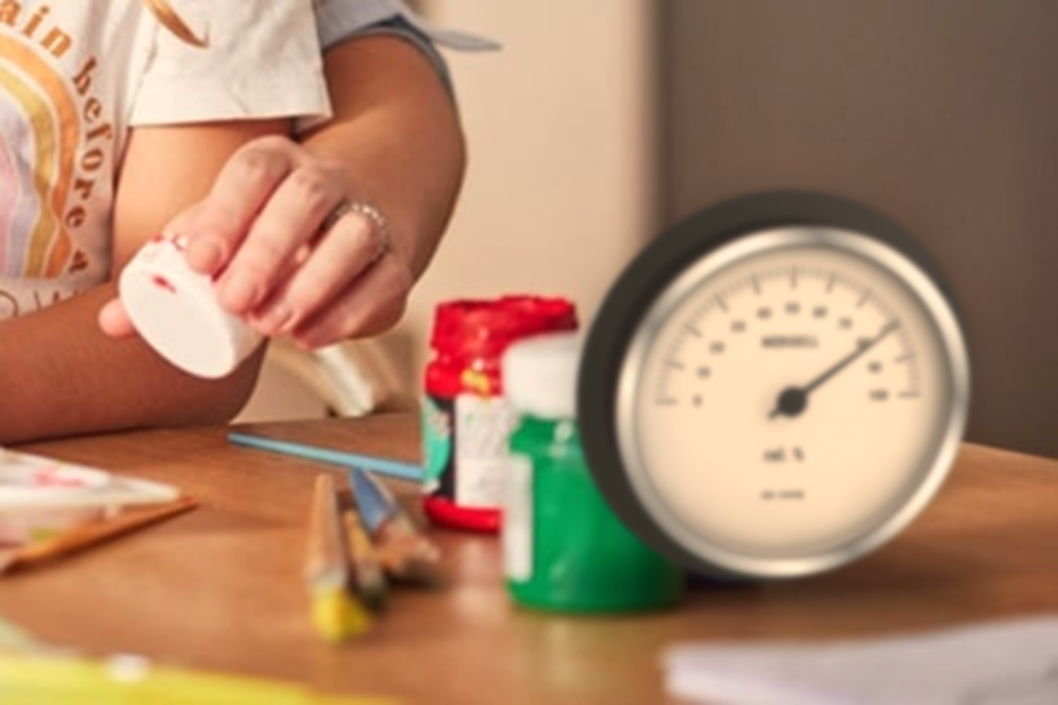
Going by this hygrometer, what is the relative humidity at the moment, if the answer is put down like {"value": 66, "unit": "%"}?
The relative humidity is {"value": 80, "unit": "%"}
